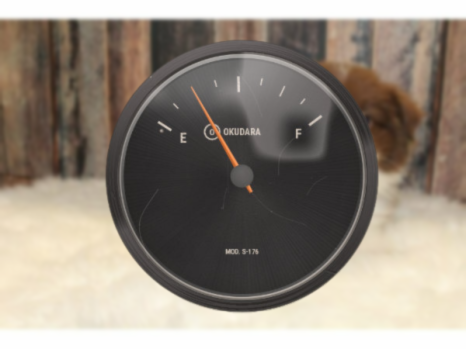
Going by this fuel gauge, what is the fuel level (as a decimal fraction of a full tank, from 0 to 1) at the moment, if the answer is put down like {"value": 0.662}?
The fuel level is {"value": 0.25}
